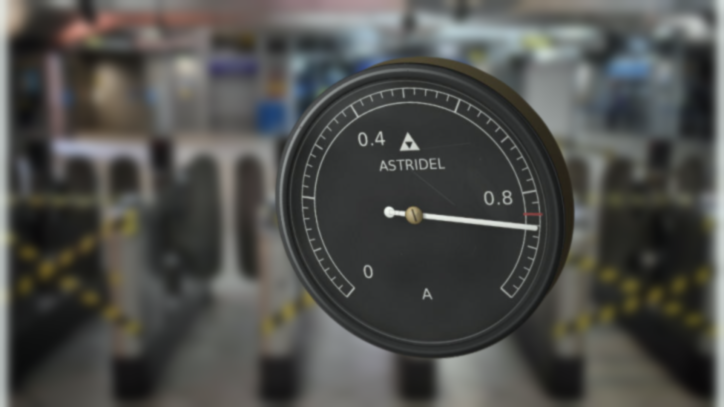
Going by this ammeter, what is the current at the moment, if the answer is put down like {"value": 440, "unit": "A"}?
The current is {"value": 0.86, "unit": "A"}
